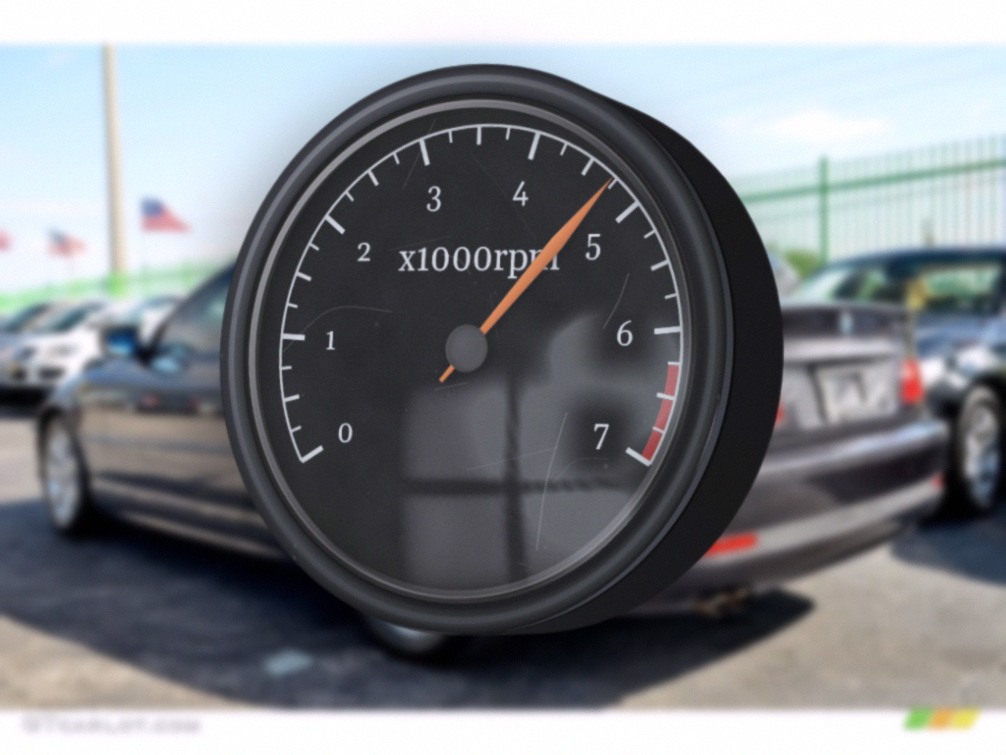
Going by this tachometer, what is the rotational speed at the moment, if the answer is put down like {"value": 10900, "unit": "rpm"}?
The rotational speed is {"value": 4750, "unit": "rpm"}
